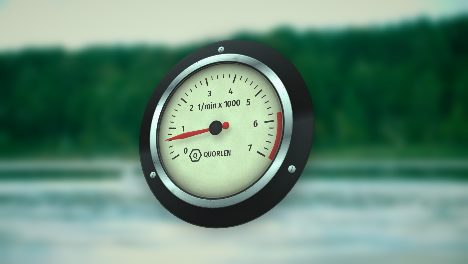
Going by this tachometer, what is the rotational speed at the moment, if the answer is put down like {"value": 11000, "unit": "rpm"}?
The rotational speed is {"value": 600, "unit": "rpm"}
